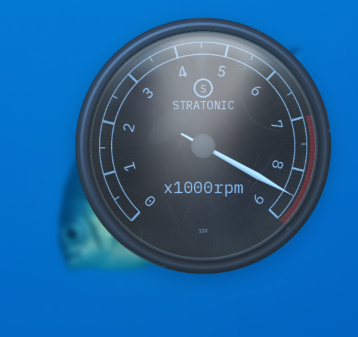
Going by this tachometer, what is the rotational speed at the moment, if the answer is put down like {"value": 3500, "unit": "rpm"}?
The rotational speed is {"value": 8500, "unit": "rpm"}
